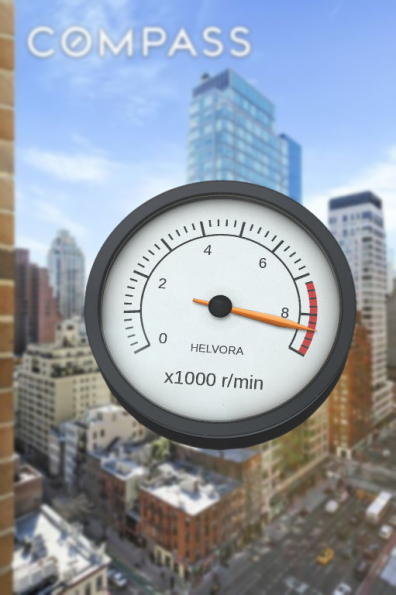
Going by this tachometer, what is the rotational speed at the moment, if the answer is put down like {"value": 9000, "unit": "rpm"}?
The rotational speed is {"value": 8400, "unit": "rpm"}
